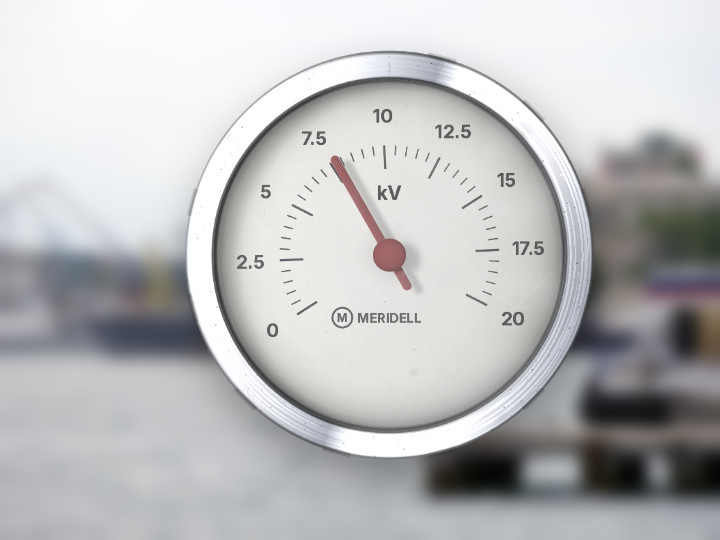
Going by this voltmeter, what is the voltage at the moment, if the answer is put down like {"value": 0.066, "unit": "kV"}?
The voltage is {"value": 7.75, "unit": "kV"}
